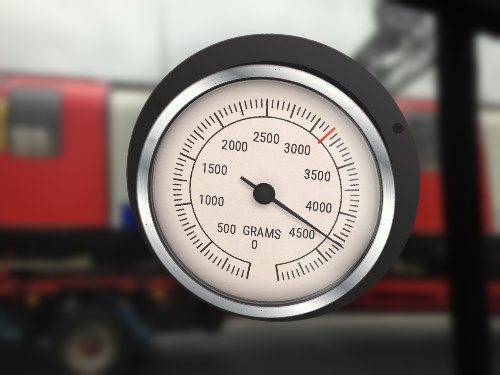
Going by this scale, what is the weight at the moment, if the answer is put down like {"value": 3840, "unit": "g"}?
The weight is {"value": 4300, "unit": "g"}
